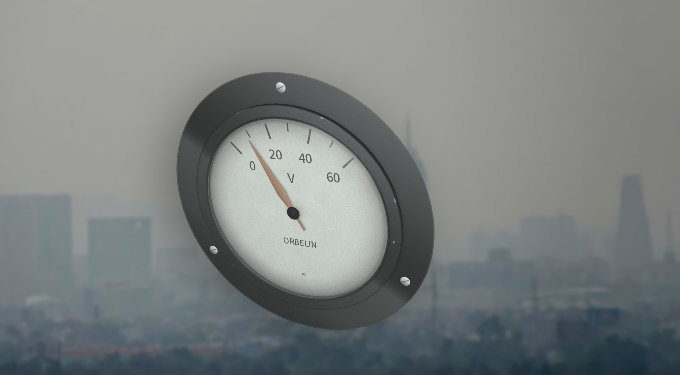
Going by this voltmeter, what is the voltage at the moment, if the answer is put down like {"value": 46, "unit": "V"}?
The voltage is {"value": 10, "unit": "V"}
